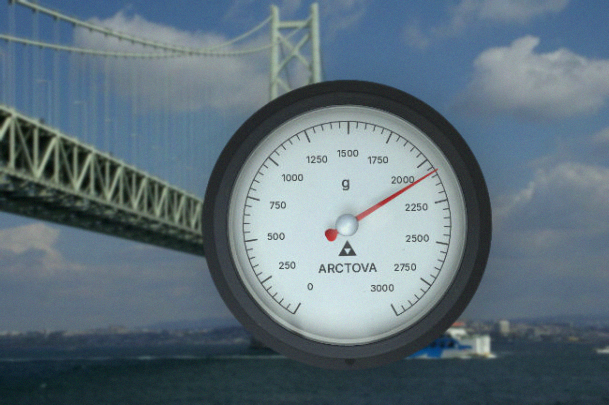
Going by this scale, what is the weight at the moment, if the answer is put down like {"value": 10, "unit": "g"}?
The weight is {"value": 2075, "unit": "g"}
